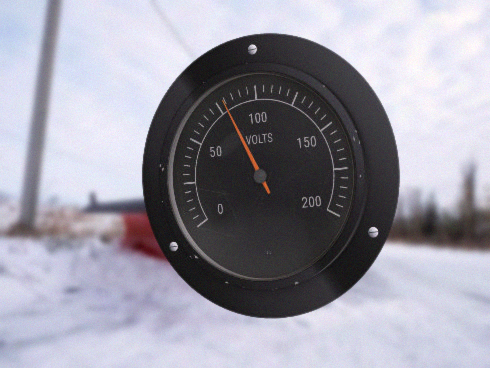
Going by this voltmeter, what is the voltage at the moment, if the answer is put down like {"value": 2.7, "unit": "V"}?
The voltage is {"value": 80, "unit": "V"}
